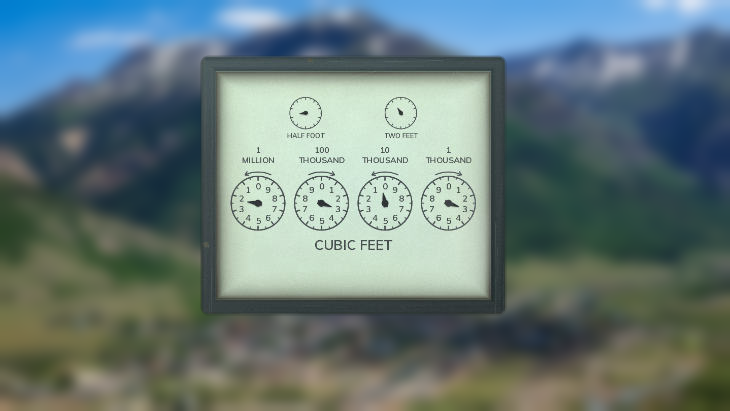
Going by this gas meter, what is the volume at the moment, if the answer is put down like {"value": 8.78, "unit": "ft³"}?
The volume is {"value": 230300, "unit": "ft³"}
